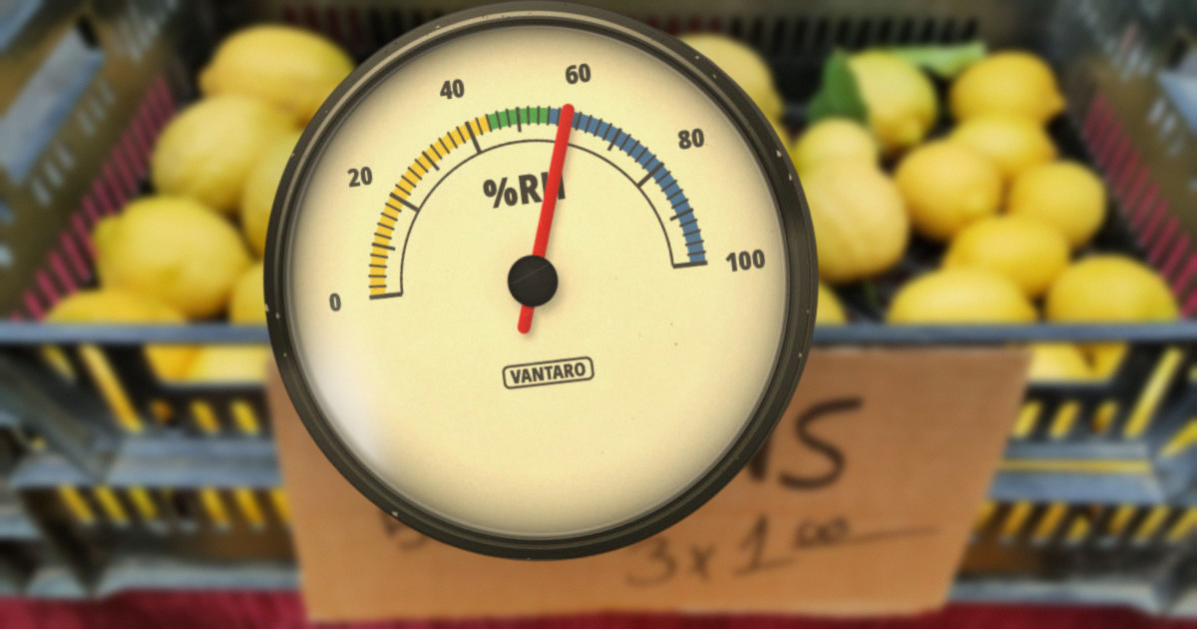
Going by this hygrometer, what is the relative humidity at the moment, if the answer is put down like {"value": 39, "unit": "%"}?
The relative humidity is {"value": 60, "unit": "%"}
